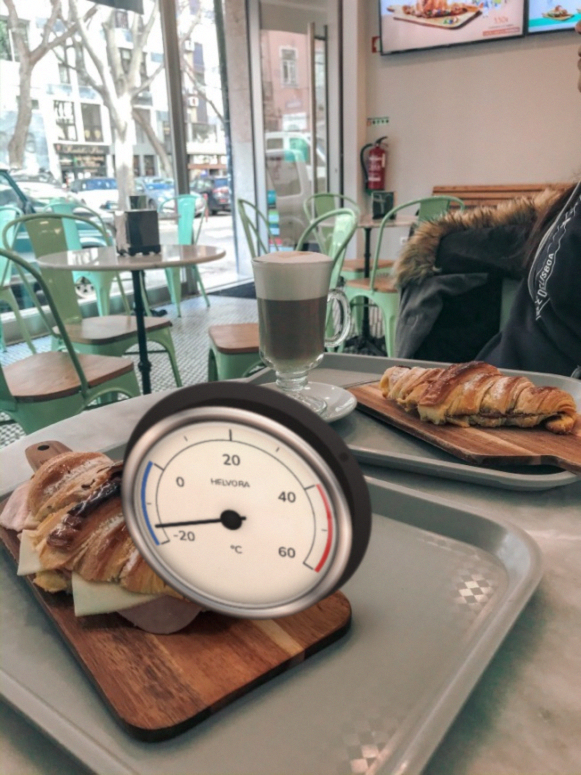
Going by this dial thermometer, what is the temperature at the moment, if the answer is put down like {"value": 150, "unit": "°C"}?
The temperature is {"value": -15, "unit": "°C"}
